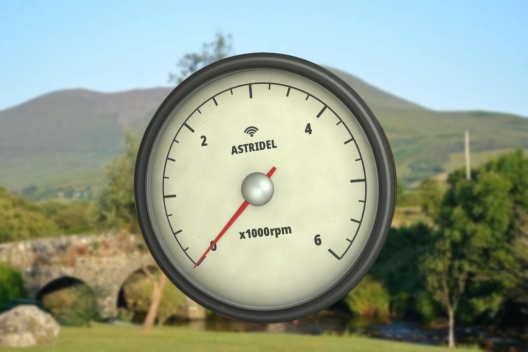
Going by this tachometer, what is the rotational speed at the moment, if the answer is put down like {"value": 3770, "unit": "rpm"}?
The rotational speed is {"value": 0, "unit": "rpm"}
